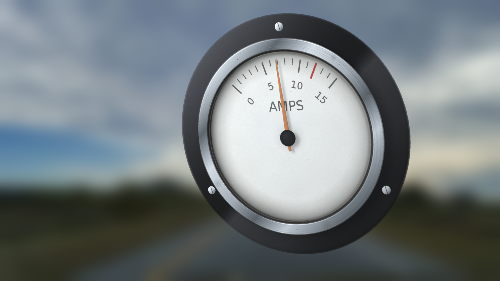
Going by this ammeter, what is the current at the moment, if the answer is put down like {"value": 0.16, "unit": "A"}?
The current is {"value": 7, "unit": "A"}
